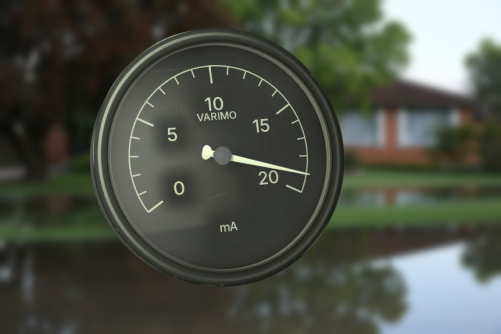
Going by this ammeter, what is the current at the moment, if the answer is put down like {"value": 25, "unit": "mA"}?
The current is {"value": 19, "unit": "mA"}
